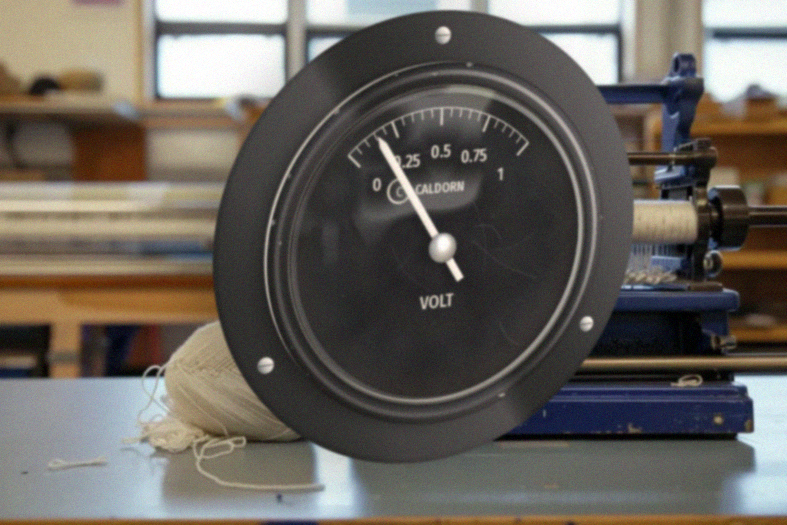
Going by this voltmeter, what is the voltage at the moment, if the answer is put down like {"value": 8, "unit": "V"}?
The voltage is {"value": 0.15, "unit": "V"}
